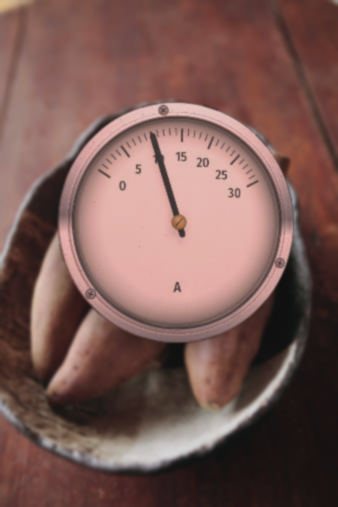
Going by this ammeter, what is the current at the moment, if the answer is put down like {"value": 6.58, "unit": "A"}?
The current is {"value": 10, "unit": "A"}
